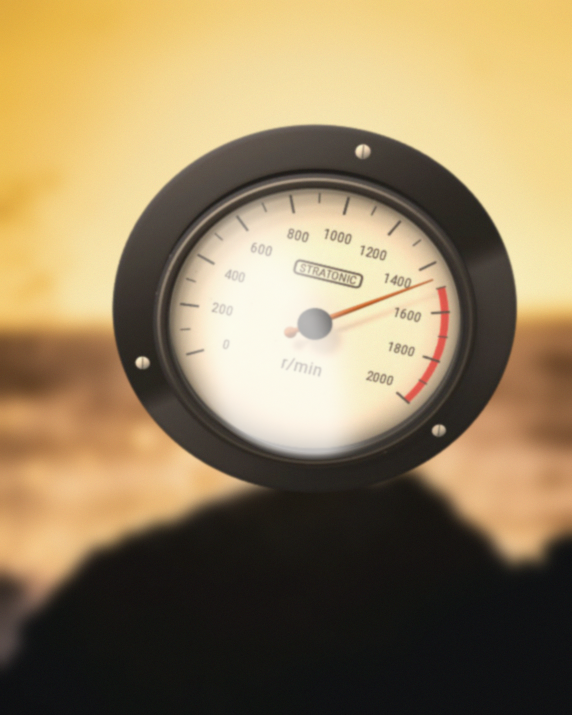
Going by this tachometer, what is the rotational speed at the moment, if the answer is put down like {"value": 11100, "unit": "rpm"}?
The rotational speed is {"value": 1450, "unit": "rpm"}
